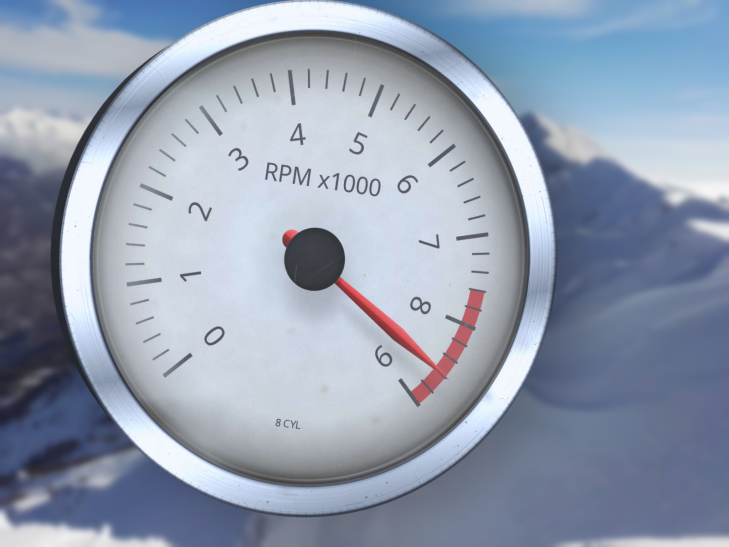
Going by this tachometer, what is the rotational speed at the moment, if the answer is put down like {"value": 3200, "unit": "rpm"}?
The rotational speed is {"value": 8600, "unit": "rpm"}
